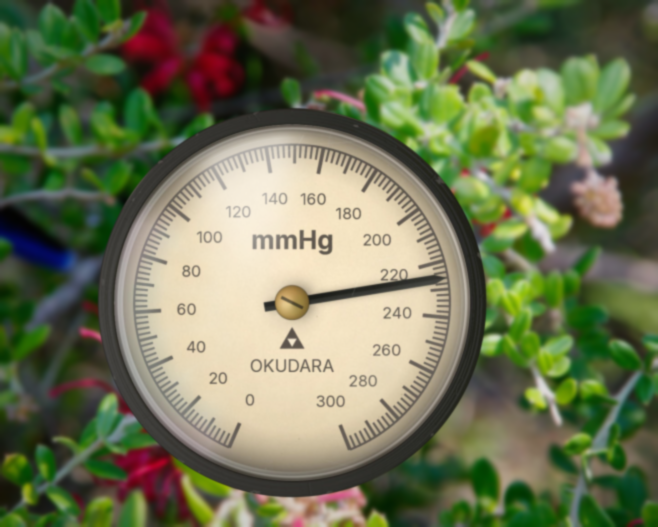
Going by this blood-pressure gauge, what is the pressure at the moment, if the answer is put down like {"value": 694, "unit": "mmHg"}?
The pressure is {"value": 226, "unit": "mmHg"}
